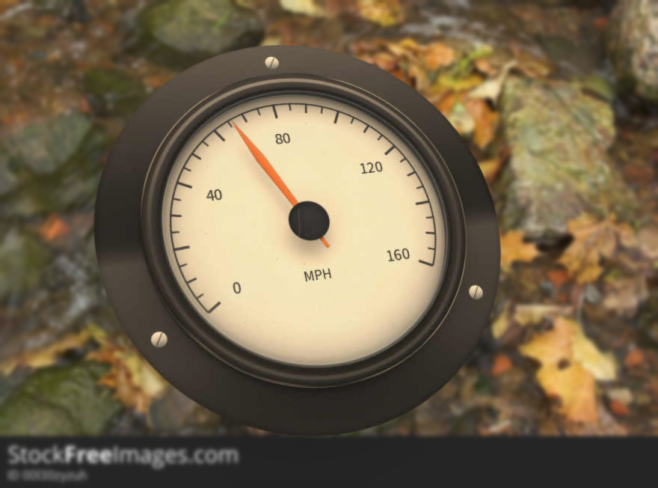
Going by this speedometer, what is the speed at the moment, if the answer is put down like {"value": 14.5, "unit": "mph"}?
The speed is {"value": 65, "unit": "mph"}
